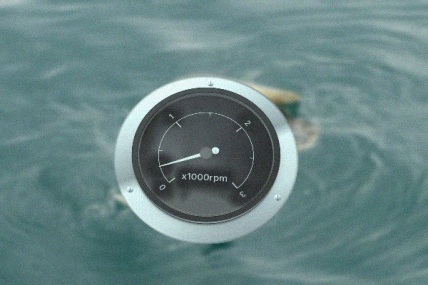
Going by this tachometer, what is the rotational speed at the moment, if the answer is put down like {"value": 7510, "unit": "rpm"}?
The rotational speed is {"value": 250, "unit": "rpm"}
